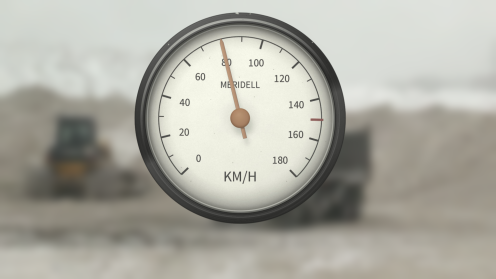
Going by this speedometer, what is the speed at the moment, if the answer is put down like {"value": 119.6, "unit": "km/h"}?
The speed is {"value": 80, "unit": "km/h"}
